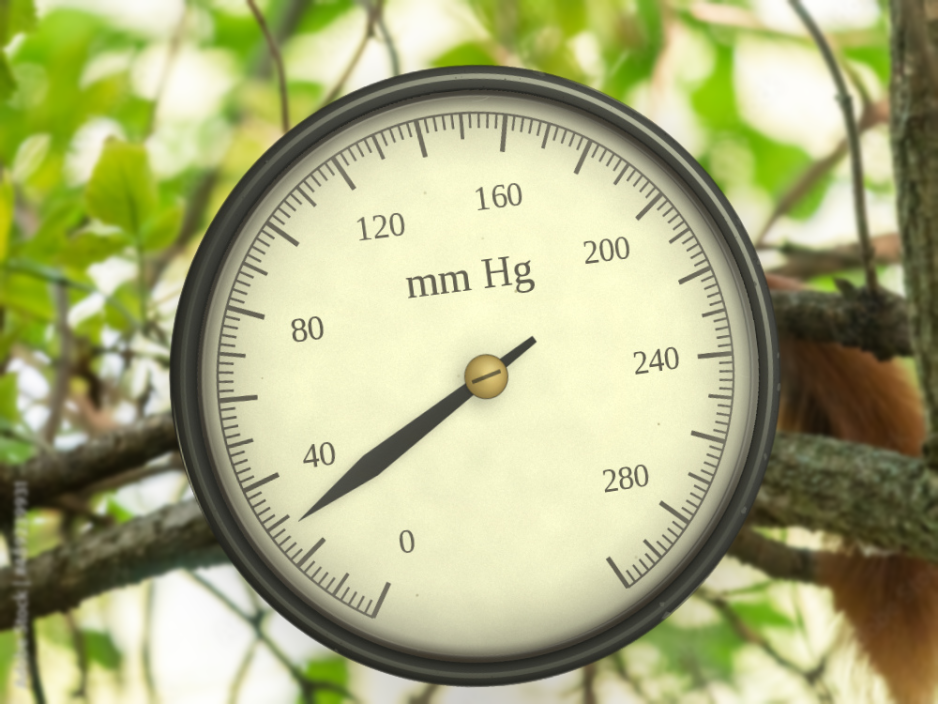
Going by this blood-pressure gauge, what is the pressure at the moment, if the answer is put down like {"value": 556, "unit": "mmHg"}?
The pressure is {"value": 28, "unit": "mmHg"}
